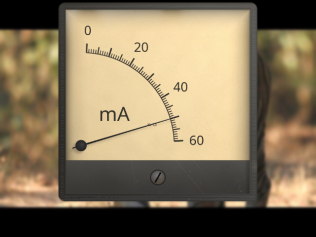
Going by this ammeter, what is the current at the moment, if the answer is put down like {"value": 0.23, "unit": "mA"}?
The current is {"value": 50, "unit": "mA"}
